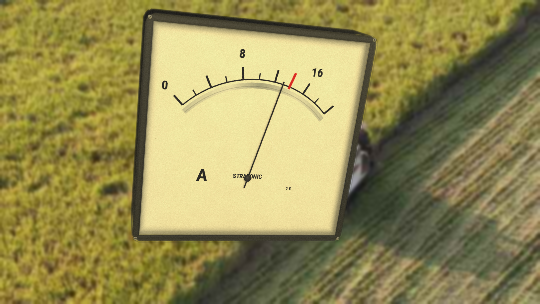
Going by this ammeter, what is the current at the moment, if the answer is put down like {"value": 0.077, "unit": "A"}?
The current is {"value": 13, "unit": "A"}
